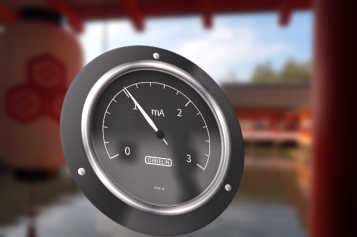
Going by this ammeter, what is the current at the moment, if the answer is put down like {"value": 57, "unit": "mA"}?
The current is {"value": 1, "unit": "mA"}
